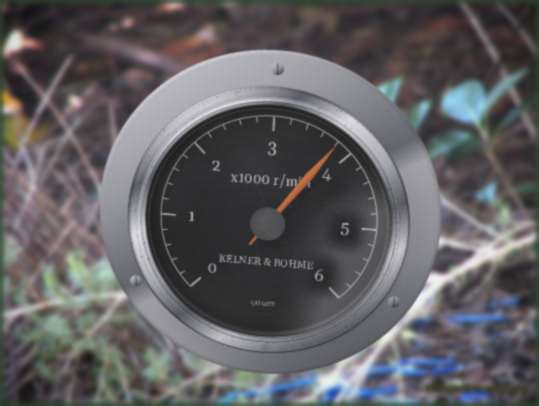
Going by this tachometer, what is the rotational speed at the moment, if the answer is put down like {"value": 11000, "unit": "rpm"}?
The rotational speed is {"value": 3800, "unit": "rpm"}
